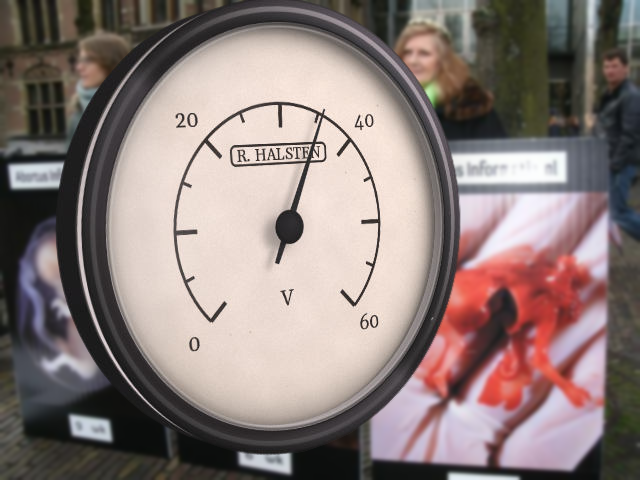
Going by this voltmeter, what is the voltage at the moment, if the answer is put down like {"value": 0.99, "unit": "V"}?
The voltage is {"value": 35, "unit": "V"}
